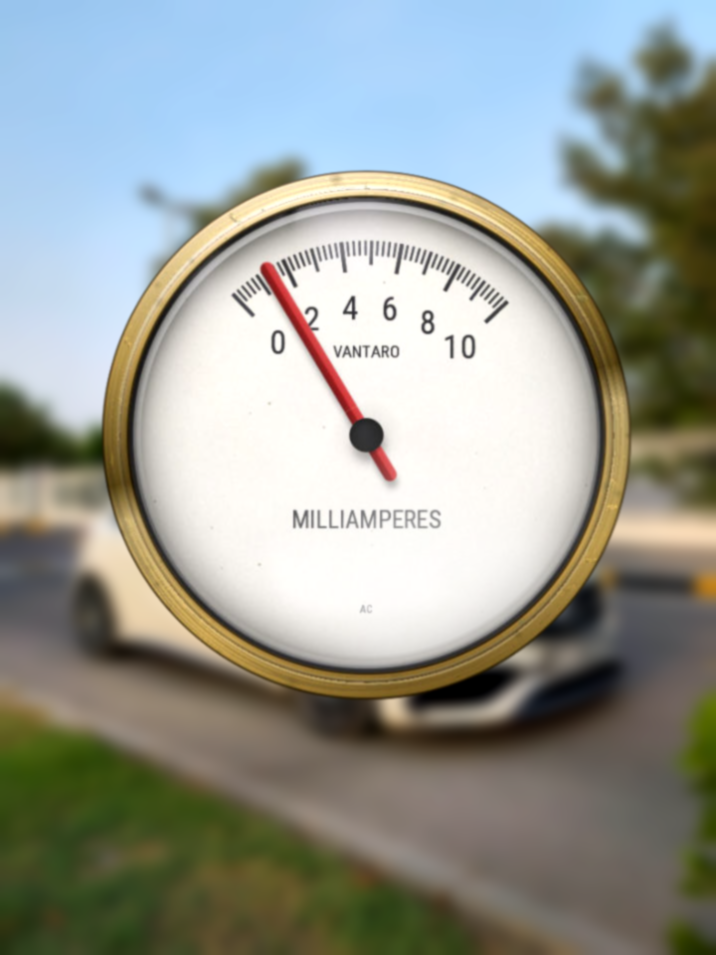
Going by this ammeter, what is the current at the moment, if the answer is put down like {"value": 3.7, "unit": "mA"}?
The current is {"value": 1.4, "unit": "mA"}
